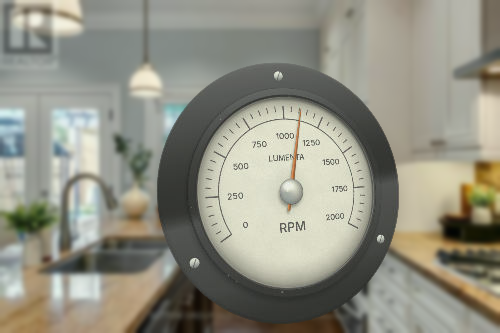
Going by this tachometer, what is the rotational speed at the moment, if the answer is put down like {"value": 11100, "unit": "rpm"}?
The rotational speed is {"value": 1100, "unit": "rpm"}
